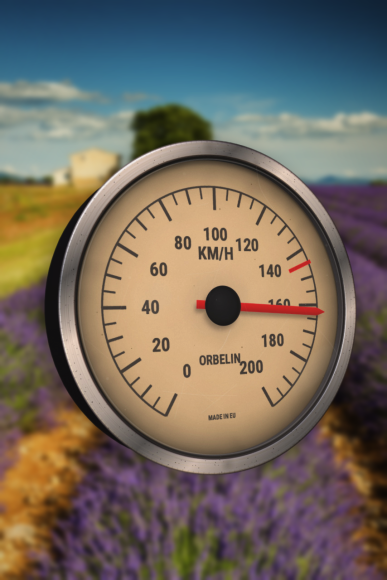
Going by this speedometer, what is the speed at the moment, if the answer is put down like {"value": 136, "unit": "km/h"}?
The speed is {"value": 162.5, "unit": "km/h"}
